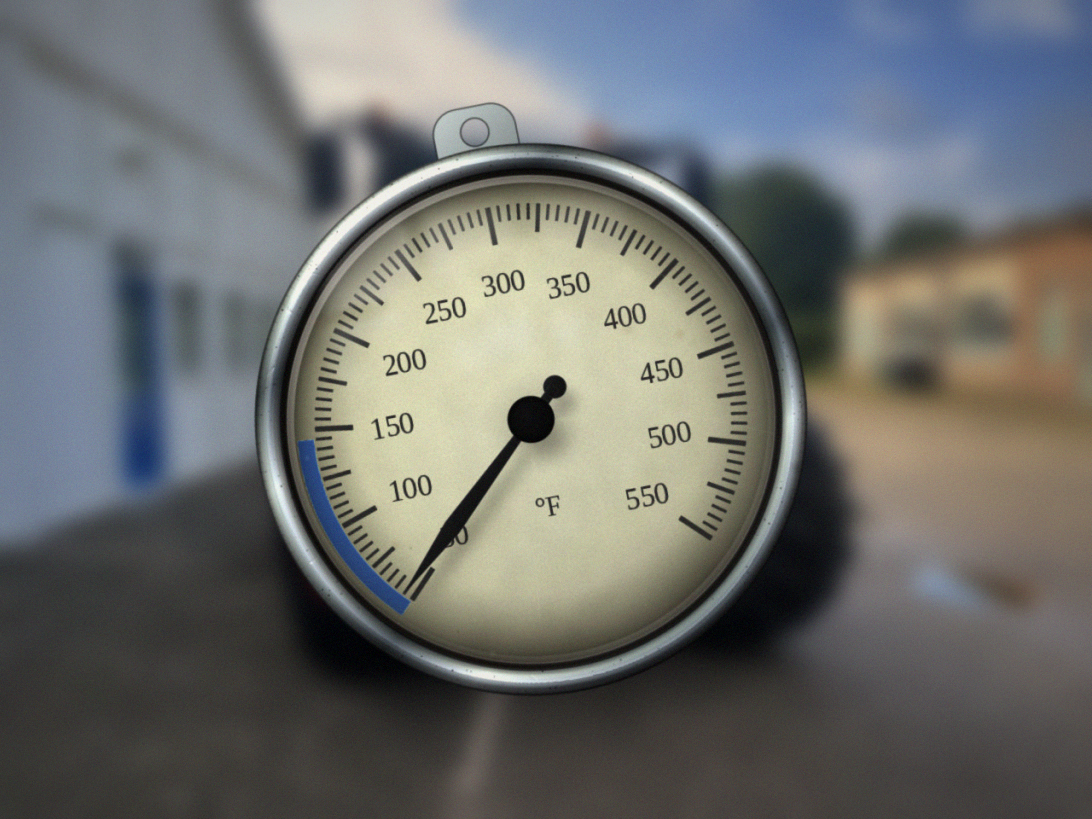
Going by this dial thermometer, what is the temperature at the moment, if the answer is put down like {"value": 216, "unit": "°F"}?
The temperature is {"value": 55, "unit": "°F"}
